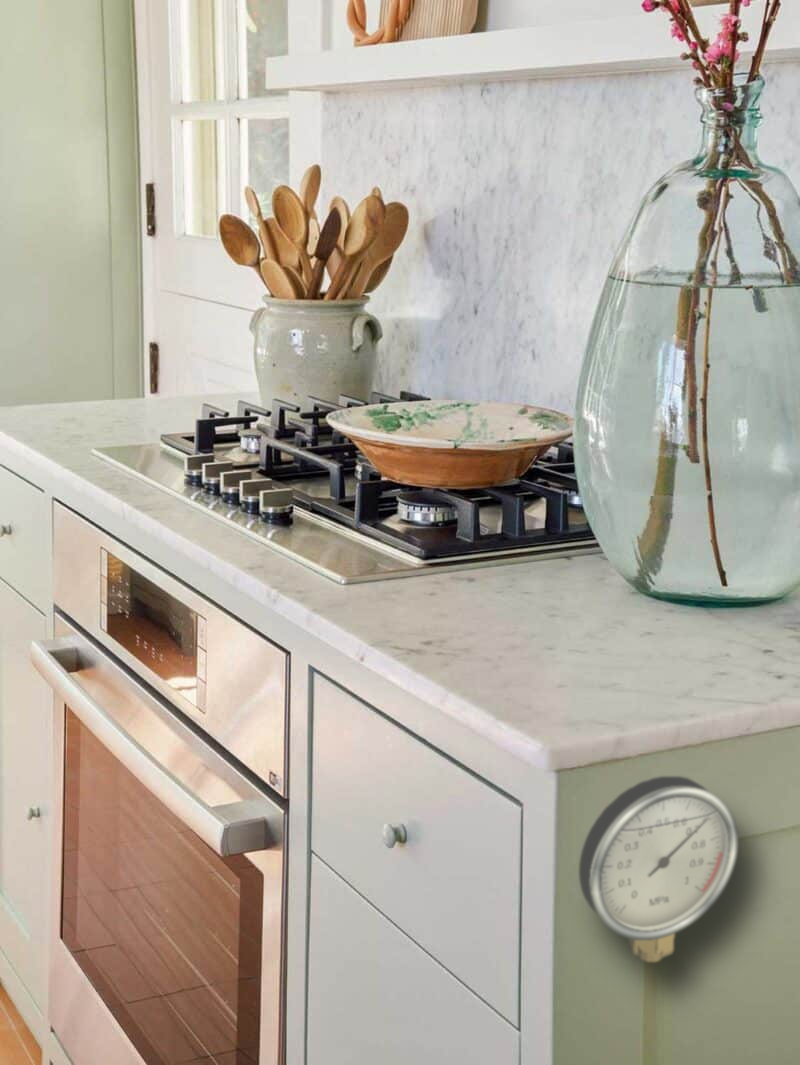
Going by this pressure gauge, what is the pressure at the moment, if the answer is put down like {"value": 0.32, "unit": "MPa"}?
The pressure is {"value": 0.7, "unit": "MPa"}
